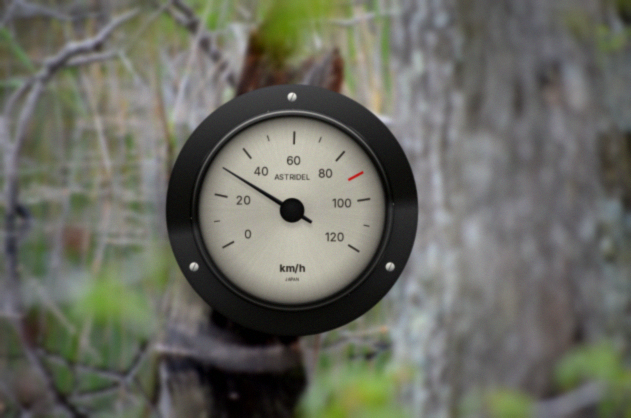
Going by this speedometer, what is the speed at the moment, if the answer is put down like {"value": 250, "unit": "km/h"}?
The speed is {"value": 30, "unit": "km/h"}
